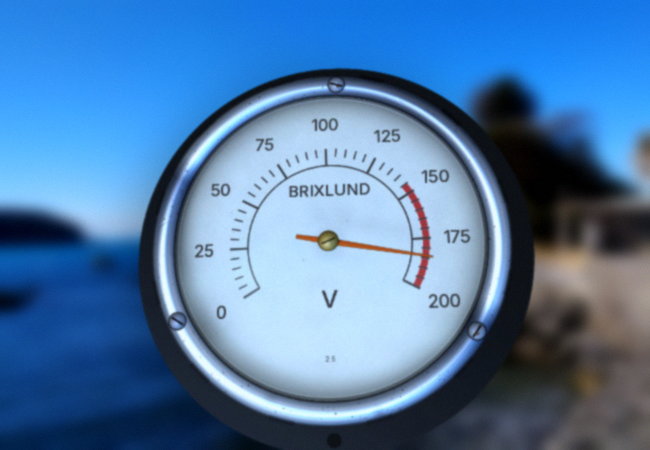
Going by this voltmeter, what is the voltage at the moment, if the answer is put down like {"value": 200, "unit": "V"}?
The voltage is {"value": 185, "unit": "V"}
